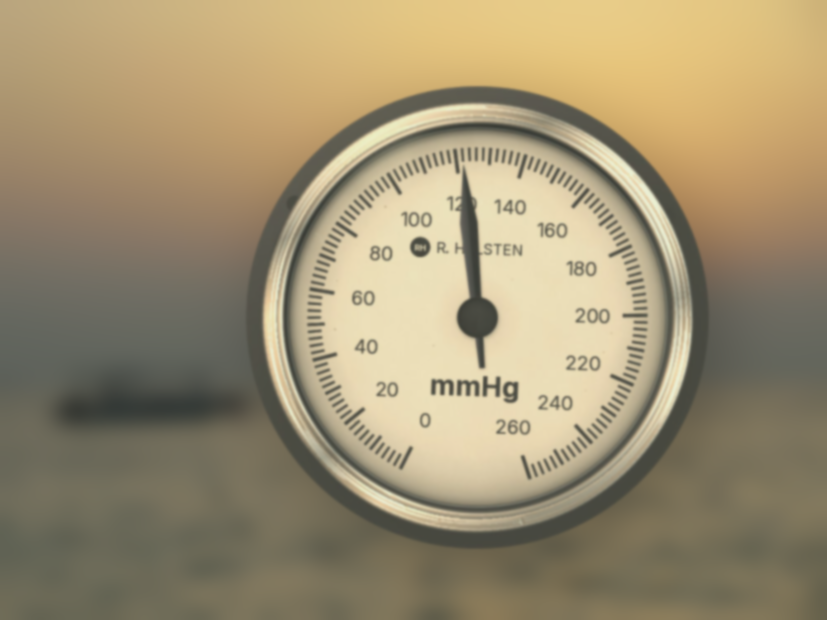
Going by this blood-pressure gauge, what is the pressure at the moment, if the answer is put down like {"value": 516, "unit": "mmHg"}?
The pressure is {"value": 122, "unit": "mmHg"}
